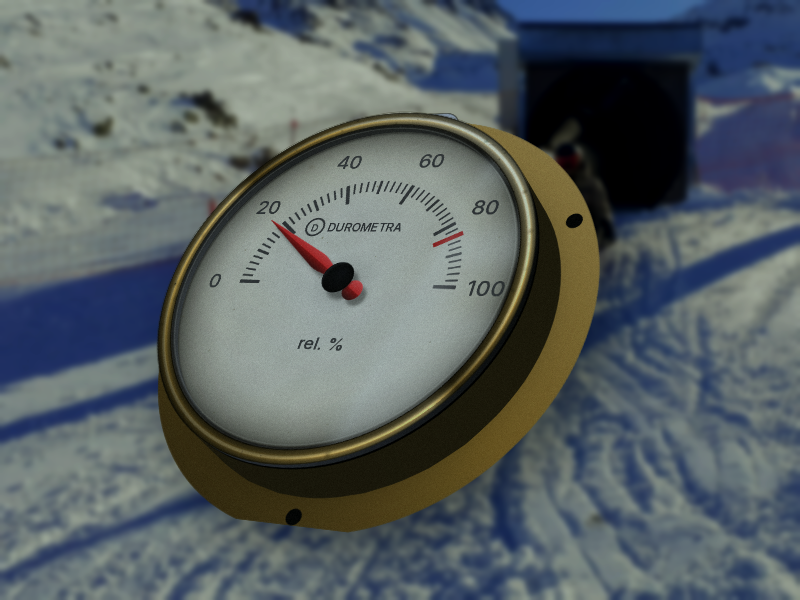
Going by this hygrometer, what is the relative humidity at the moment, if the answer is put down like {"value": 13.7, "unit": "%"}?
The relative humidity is {"value": 18, "unit": "%"}
